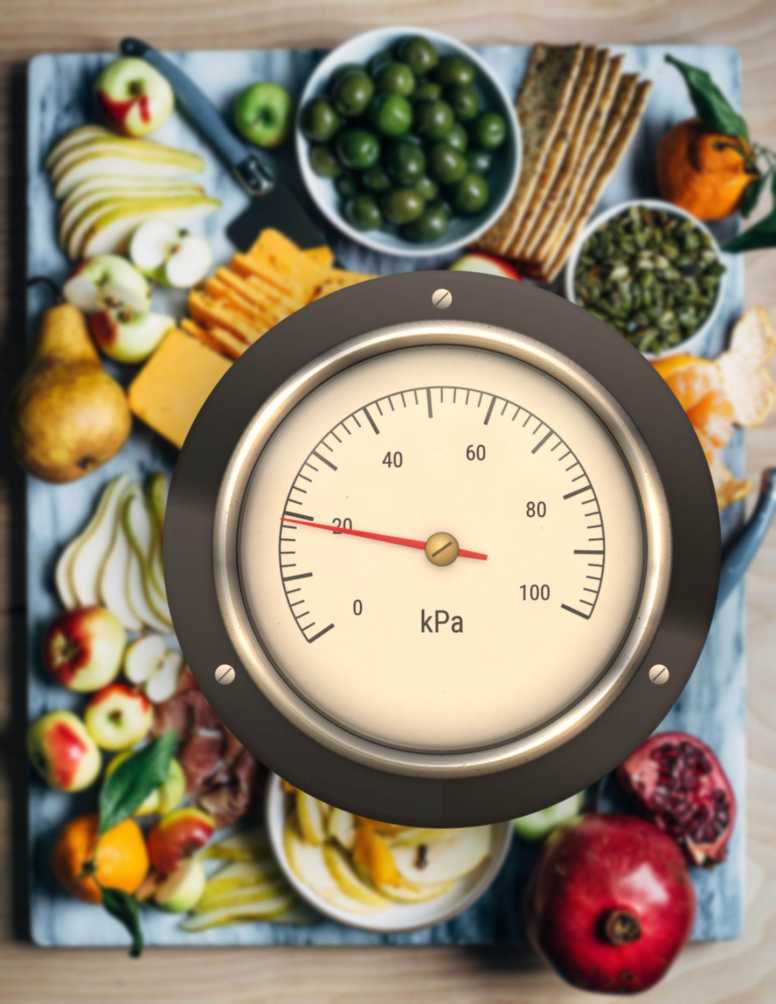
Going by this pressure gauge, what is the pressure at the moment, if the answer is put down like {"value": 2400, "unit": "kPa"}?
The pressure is {"value": 19, "unit": "kPa"}
